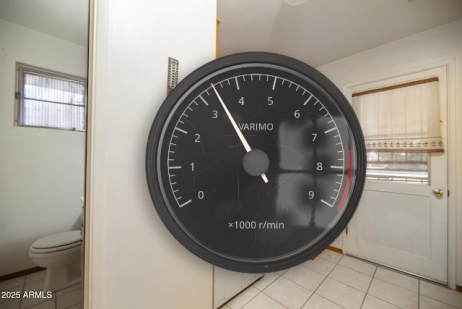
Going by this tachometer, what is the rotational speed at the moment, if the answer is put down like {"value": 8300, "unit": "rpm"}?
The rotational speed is {"value": 3400, "unit": "rpm"}
